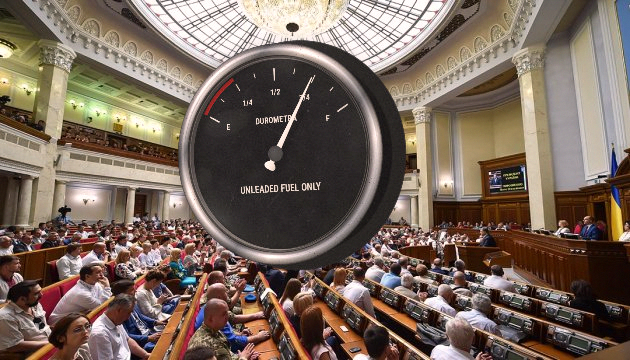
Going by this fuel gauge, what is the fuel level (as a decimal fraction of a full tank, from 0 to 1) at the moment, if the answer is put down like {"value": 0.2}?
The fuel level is {"value": 0.75}
